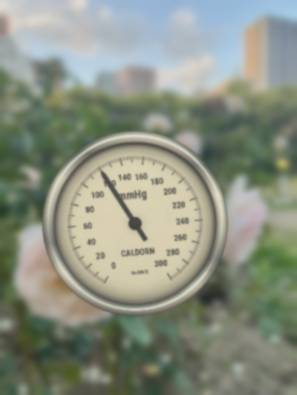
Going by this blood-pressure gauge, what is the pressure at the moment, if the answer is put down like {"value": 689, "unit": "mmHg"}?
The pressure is {"value": 120, "unit": "mmHg"}
